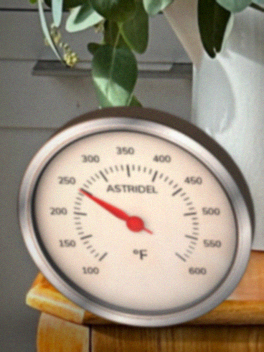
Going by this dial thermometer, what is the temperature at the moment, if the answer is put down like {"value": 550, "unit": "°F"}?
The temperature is {"value": 250, "unit": "°F"}
